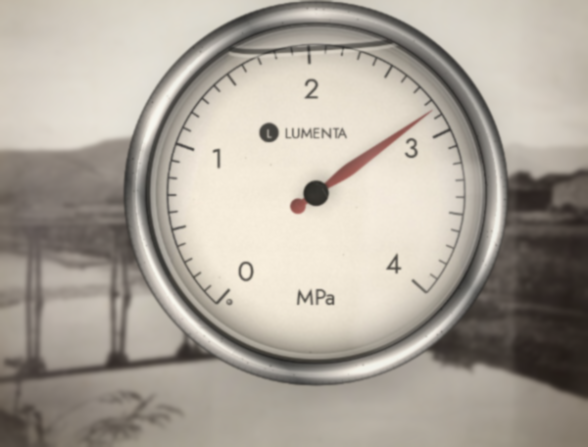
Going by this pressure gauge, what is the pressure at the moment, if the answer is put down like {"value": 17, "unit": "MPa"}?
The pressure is {"value": 2.85, "unit": "MPa"}
